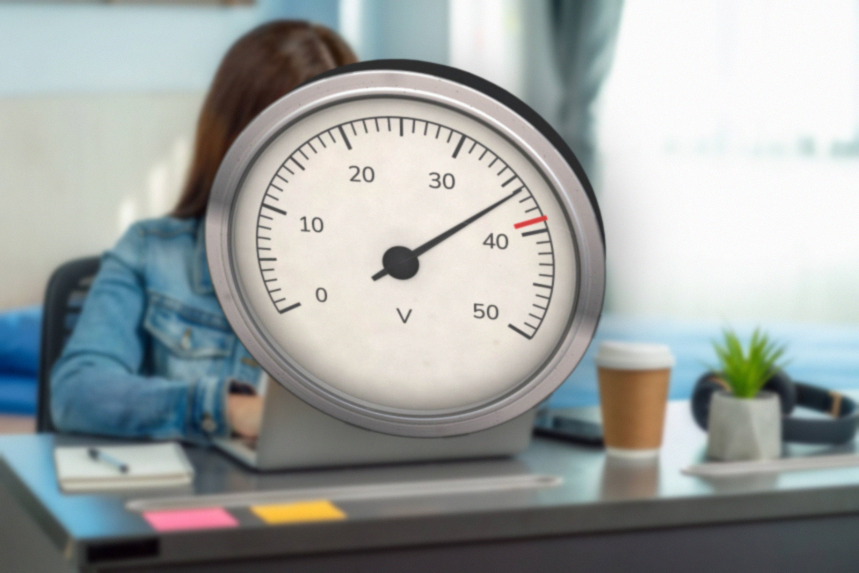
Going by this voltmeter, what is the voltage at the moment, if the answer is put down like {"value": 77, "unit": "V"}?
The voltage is {"value": 36, "unit": "V"}
